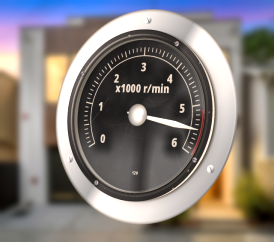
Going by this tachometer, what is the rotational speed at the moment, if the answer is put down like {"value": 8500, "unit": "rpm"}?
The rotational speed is {"value": 5500, "unit": "rpm"}
